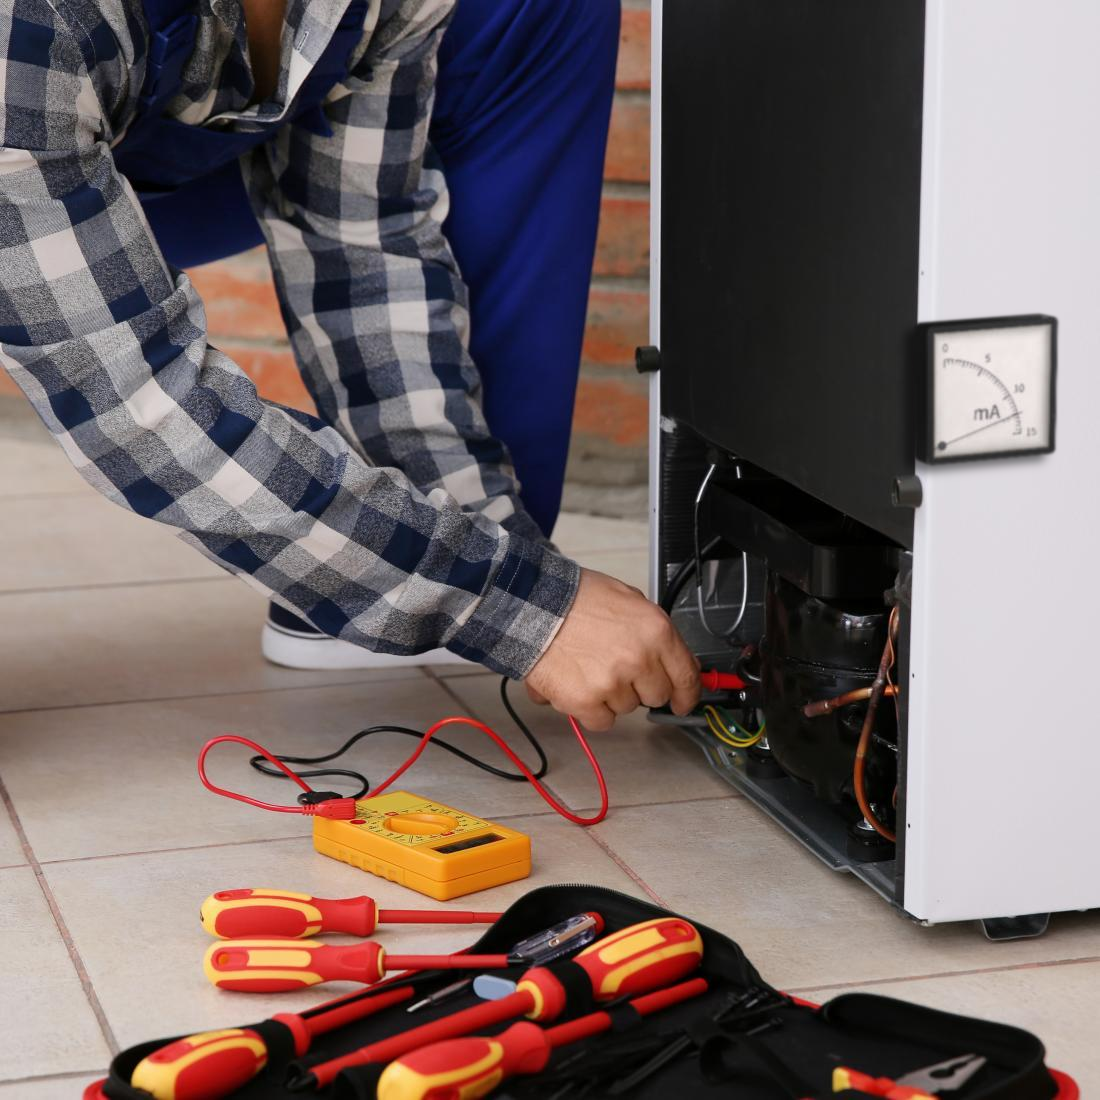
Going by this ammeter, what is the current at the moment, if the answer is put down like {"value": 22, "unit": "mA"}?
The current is {"value": 12.5, "unit": "mA"}
